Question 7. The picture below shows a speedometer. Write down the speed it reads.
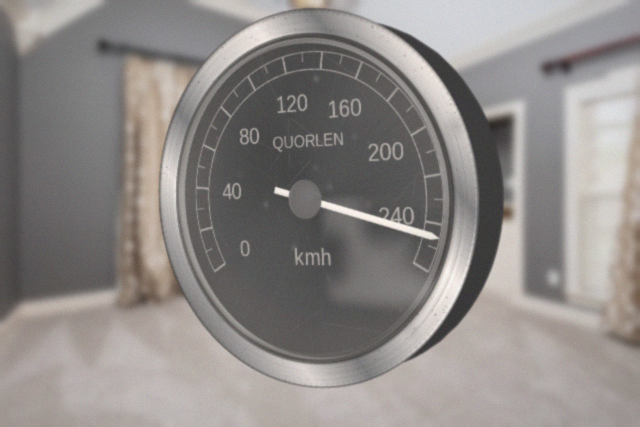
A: 245 km/h
